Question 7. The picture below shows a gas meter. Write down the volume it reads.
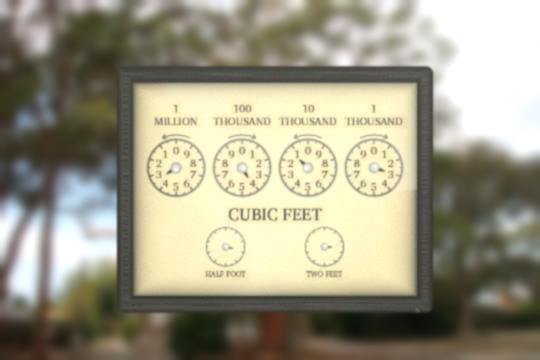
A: 341300 ft³
